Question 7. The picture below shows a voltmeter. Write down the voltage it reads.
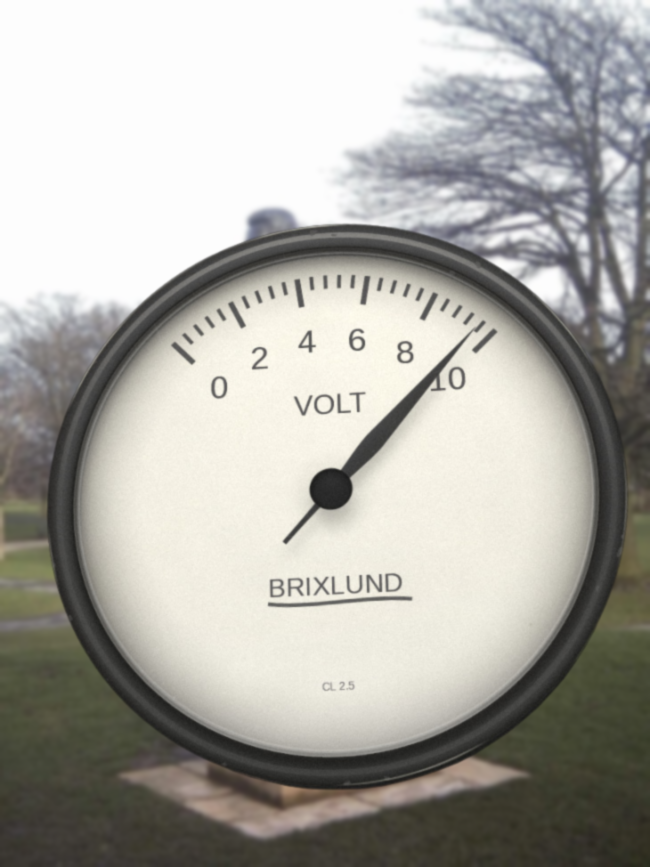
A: 9.6 V
